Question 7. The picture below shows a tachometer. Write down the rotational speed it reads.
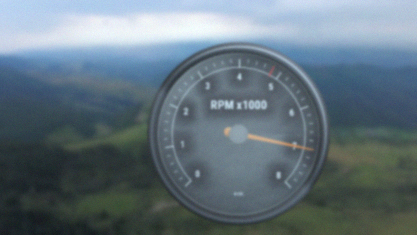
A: 7000 rpm
